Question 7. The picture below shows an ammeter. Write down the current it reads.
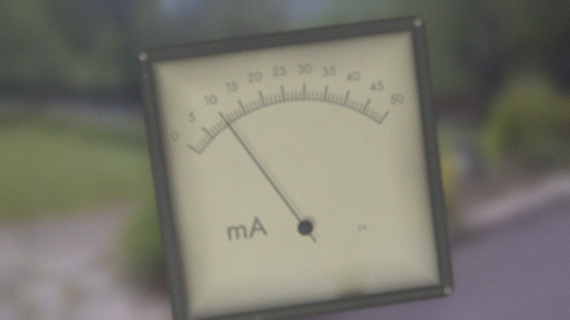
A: 10 mA
